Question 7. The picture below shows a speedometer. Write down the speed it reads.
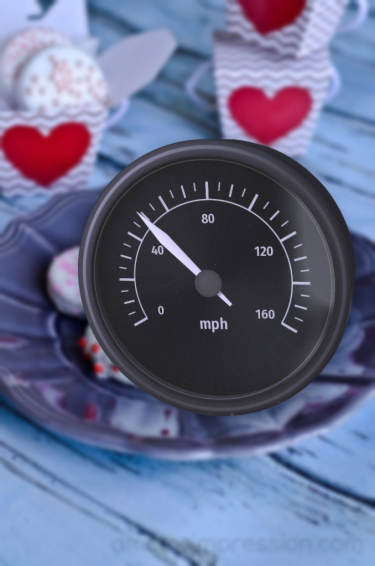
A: 50 mph
